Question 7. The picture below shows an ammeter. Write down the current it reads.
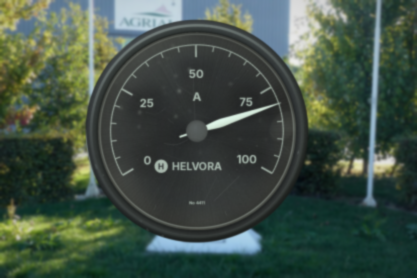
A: 80 A
